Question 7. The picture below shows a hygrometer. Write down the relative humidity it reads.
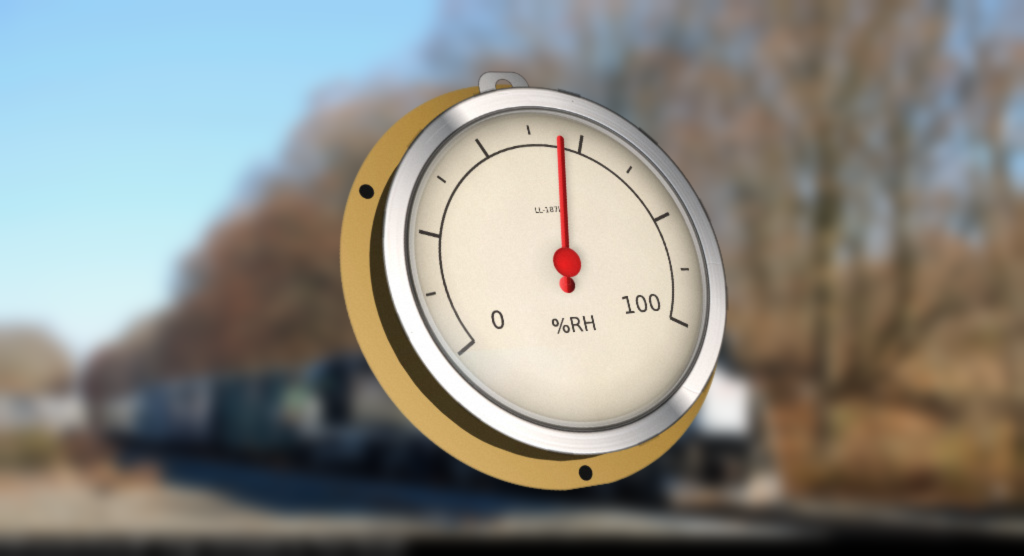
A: 55 %
